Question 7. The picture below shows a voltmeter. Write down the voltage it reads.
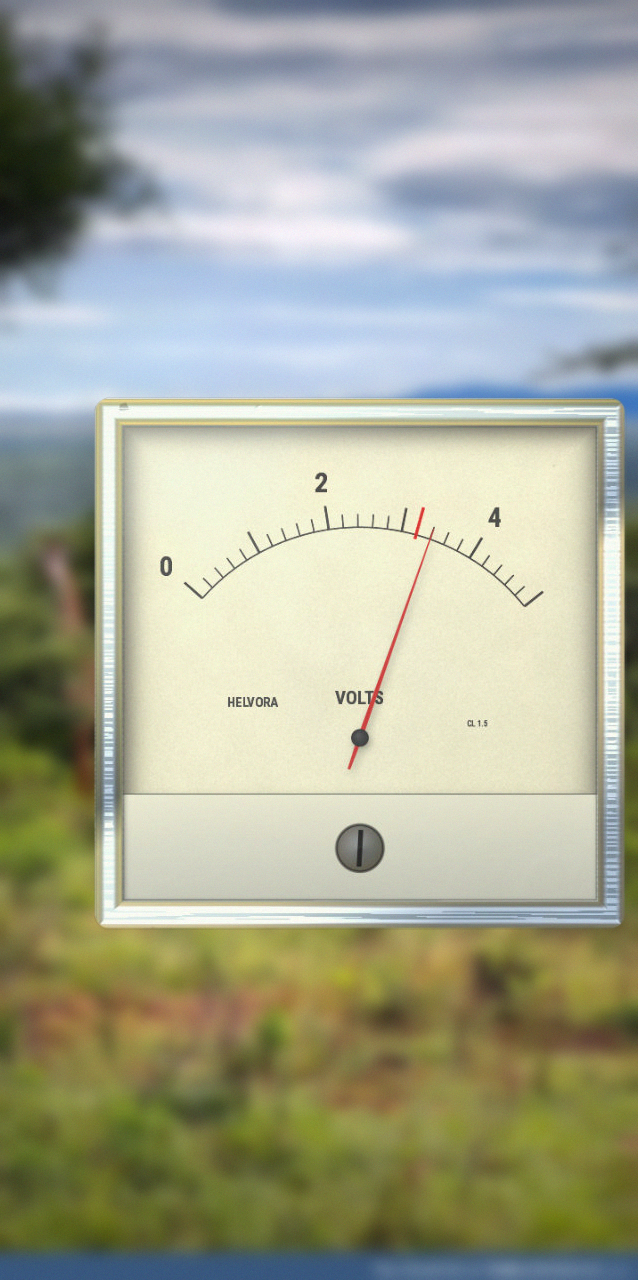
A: 3.4 V
